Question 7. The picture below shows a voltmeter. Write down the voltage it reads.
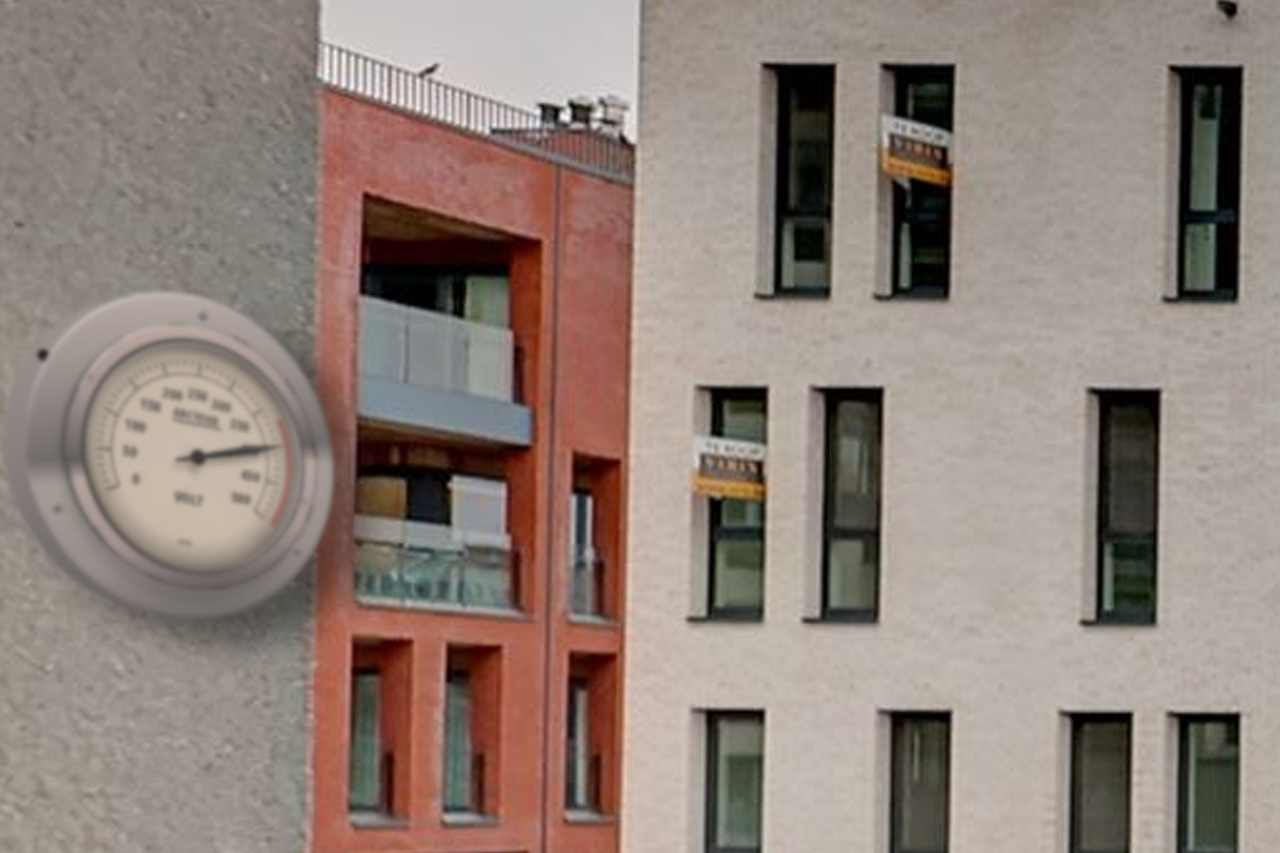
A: 400 V
